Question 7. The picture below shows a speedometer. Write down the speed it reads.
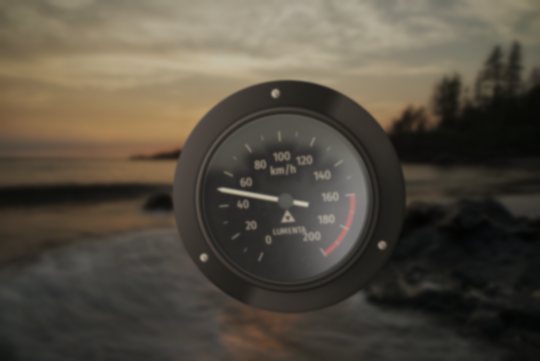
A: 50 km/h
